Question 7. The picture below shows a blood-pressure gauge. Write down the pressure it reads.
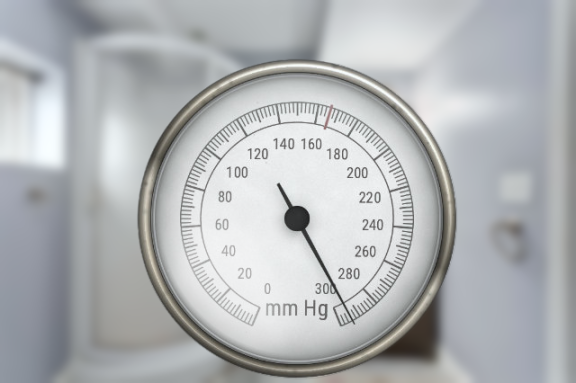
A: 294 mmHg
